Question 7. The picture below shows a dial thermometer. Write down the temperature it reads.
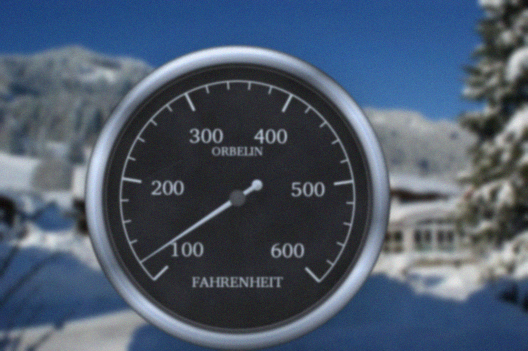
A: 120 °F
